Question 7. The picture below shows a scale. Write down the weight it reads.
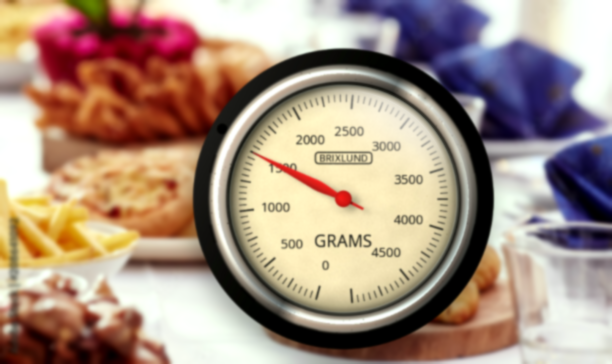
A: 1500 g
